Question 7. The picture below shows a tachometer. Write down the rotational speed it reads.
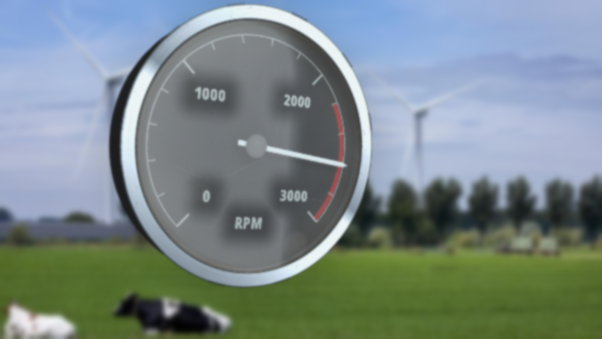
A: 2600 rpm
